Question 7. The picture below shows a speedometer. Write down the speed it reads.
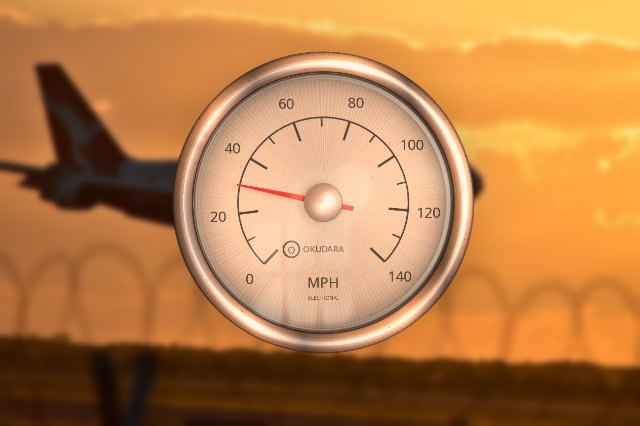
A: 30 mph
